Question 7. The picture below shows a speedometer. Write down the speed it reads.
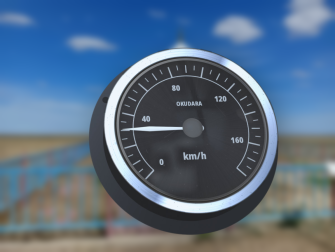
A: 30 km/h
